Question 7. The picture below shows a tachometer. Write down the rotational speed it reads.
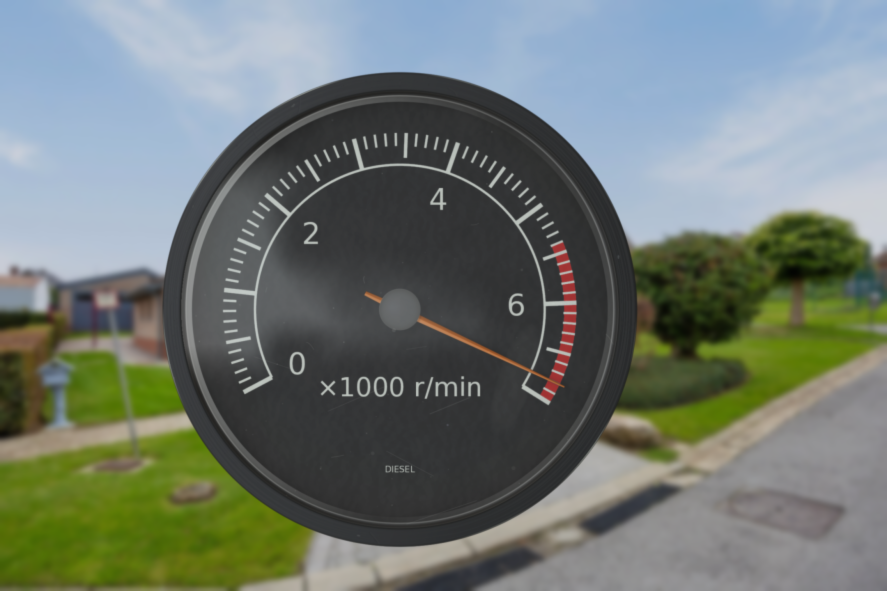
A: 6800 rpm
